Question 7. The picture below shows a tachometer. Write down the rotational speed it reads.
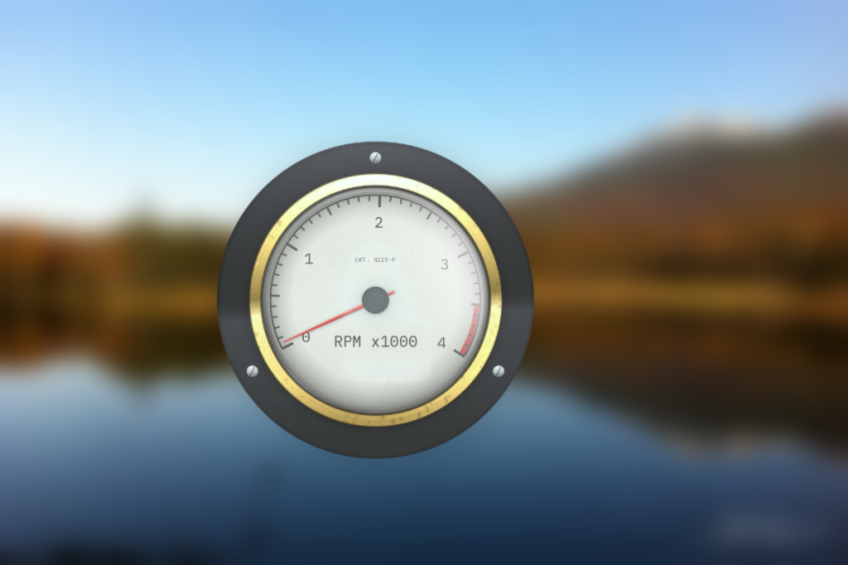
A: 50 rpm
